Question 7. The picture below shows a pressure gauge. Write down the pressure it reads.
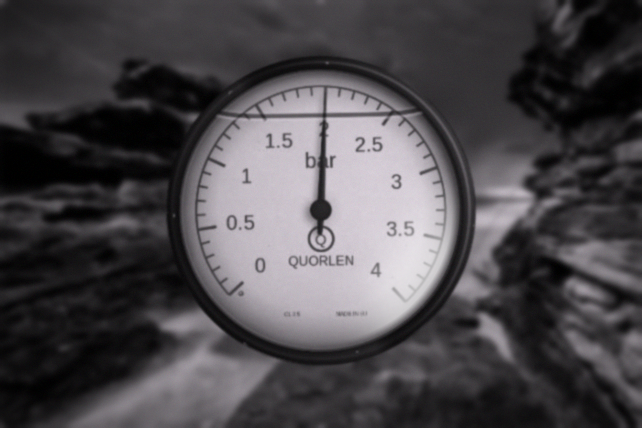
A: 2 bar
